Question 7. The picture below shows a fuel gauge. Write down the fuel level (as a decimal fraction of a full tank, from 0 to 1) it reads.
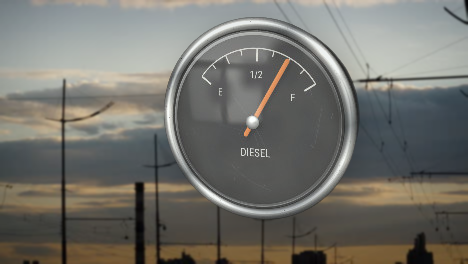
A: 0.75
